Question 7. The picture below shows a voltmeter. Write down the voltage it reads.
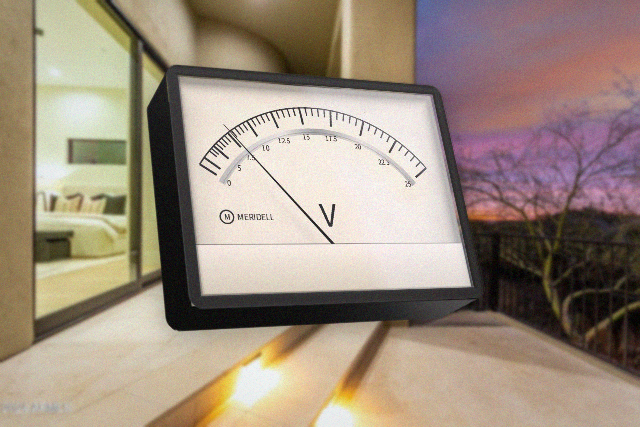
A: 7.5 V
